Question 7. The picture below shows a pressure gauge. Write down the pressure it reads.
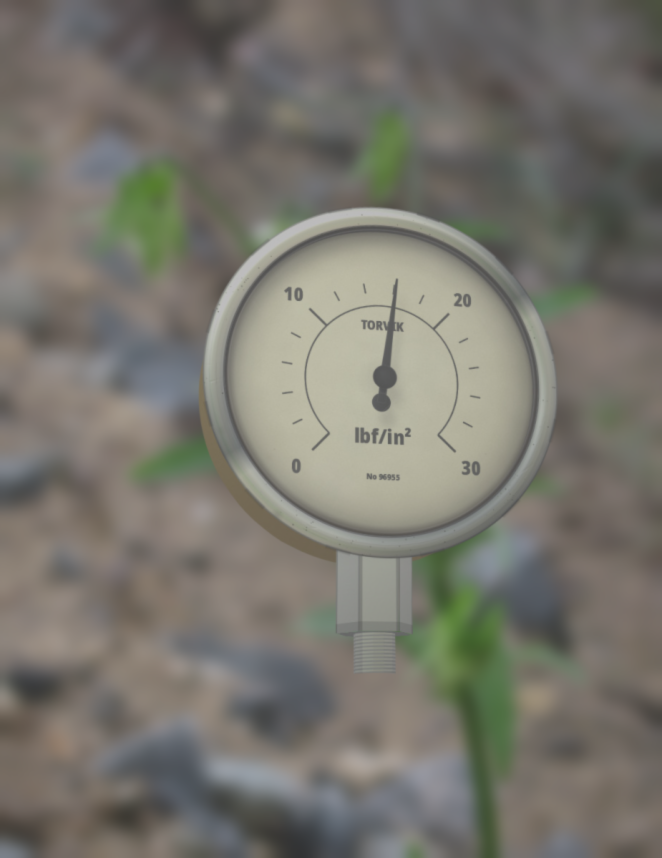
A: 16 psi
